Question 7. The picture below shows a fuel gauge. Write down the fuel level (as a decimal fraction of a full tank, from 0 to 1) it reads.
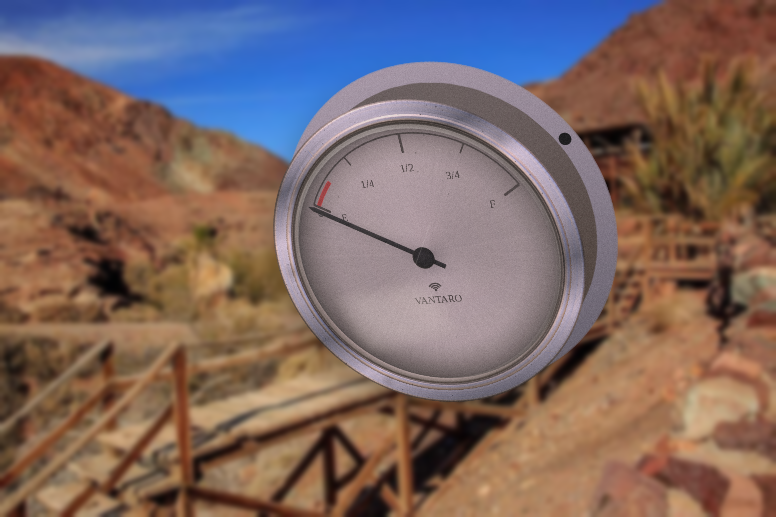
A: 0
